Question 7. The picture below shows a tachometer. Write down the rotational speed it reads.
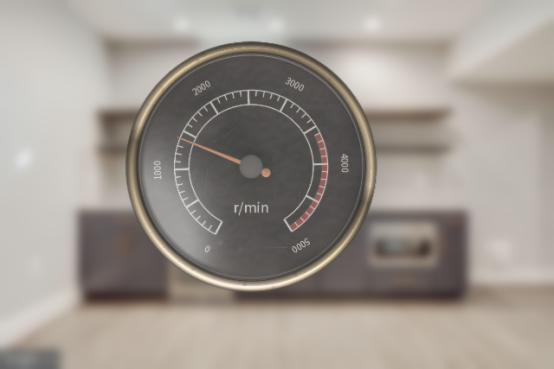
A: 1400 rpm
